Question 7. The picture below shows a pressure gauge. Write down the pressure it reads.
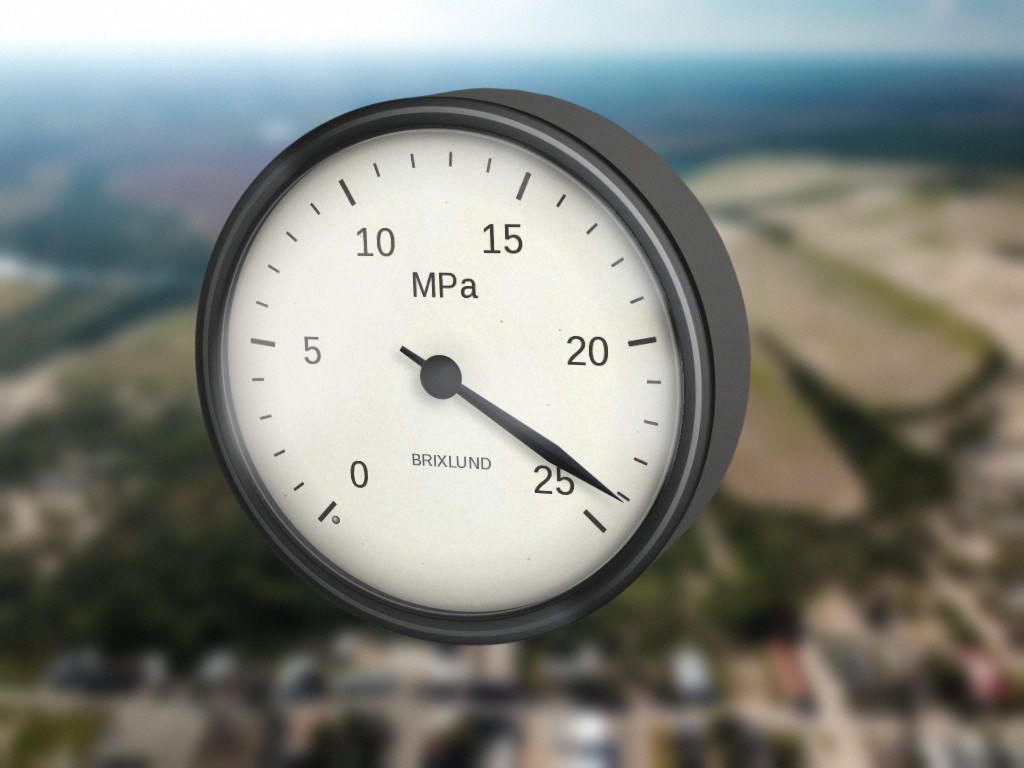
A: 24 MPa
